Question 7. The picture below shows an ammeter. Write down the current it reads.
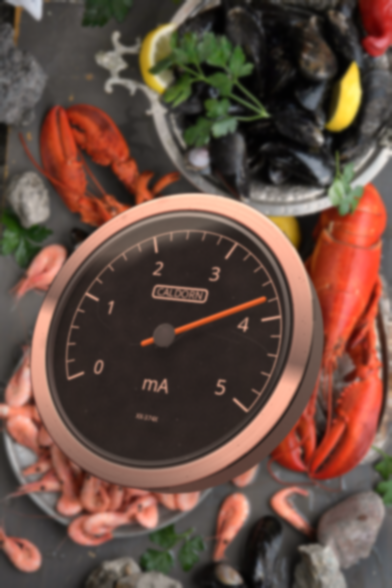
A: 3.8 mA
